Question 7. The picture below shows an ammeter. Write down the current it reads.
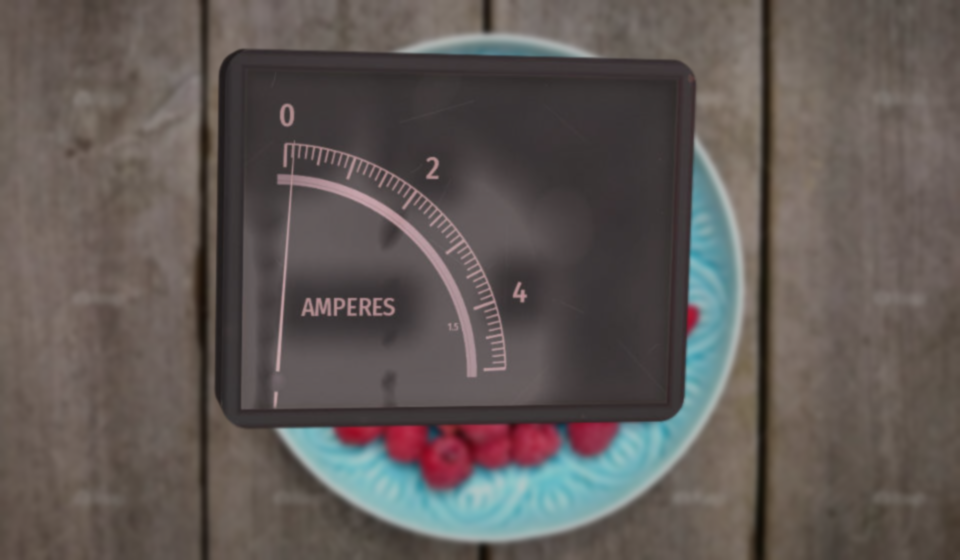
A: 0.1 A
